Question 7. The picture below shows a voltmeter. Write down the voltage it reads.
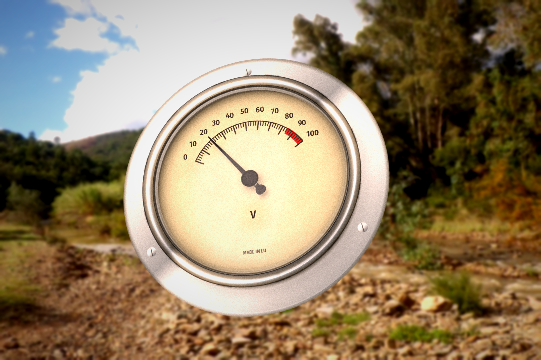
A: 20 V
